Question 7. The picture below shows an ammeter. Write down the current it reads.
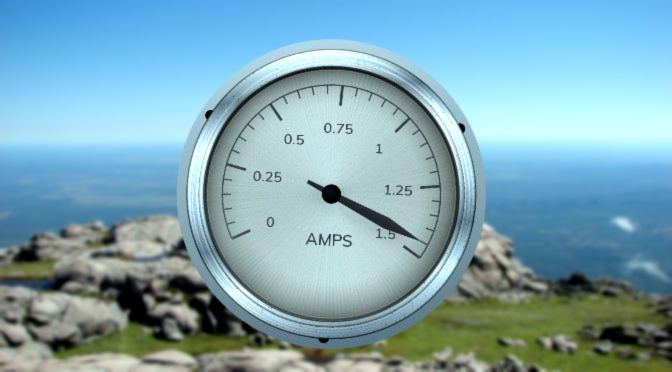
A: 1.45 A
